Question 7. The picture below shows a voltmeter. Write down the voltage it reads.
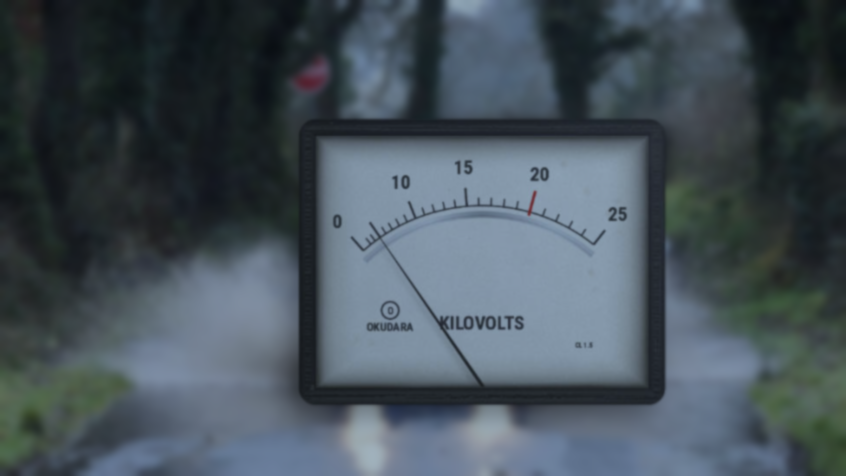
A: 5 kV
